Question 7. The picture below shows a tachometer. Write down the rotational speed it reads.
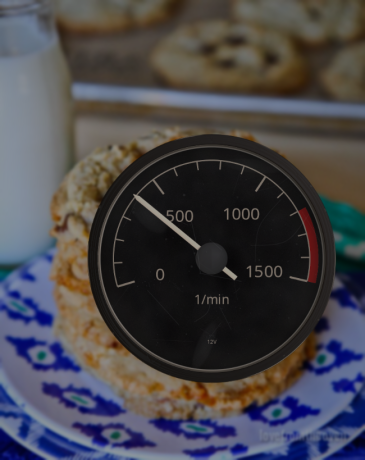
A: 400 rpm
